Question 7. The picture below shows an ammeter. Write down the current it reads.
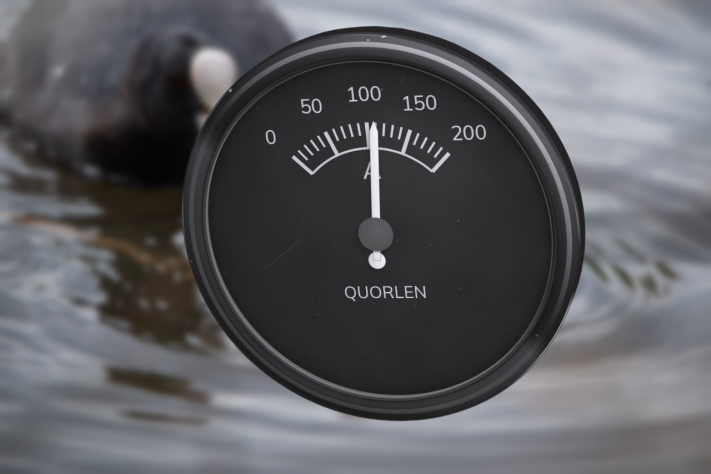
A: 110 A
